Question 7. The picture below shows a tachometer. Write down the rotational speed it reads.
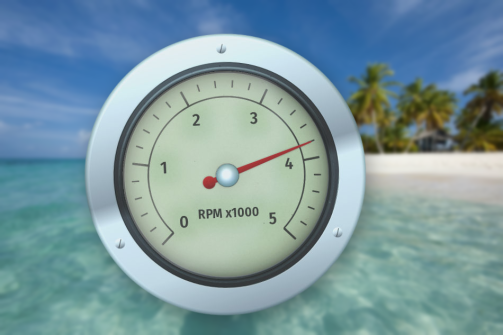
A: 3800 rpm
